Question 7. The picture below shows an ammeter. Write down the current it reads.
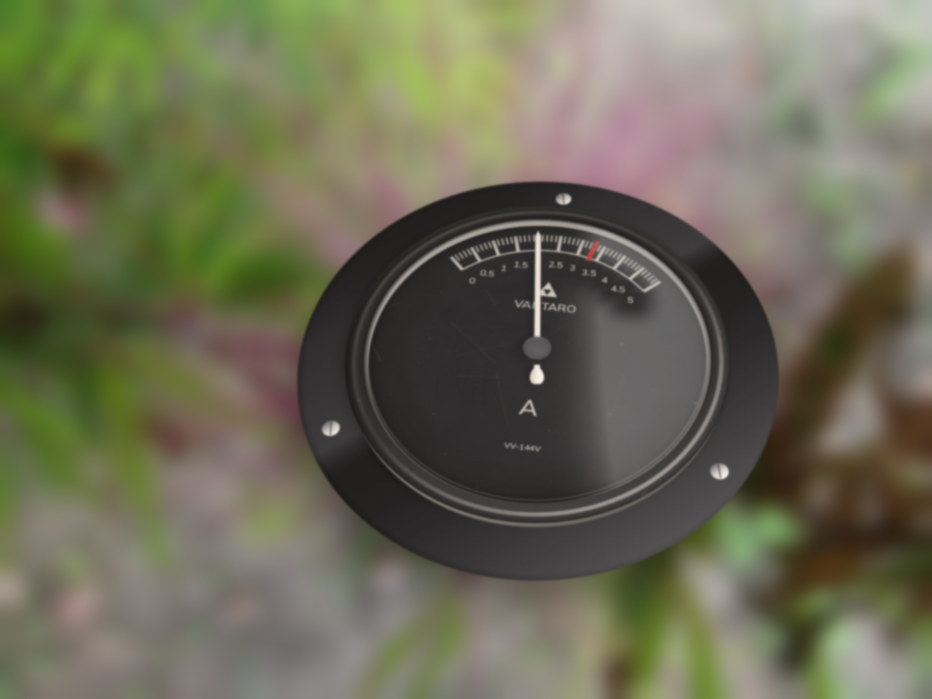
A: 2 A
